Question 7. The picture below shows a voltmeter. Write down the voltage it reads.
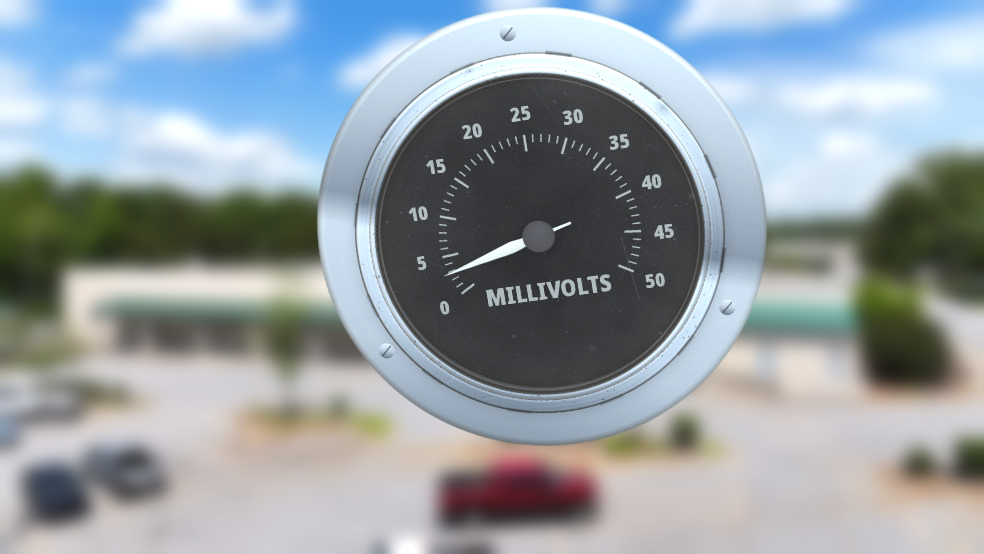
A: 3 mV
